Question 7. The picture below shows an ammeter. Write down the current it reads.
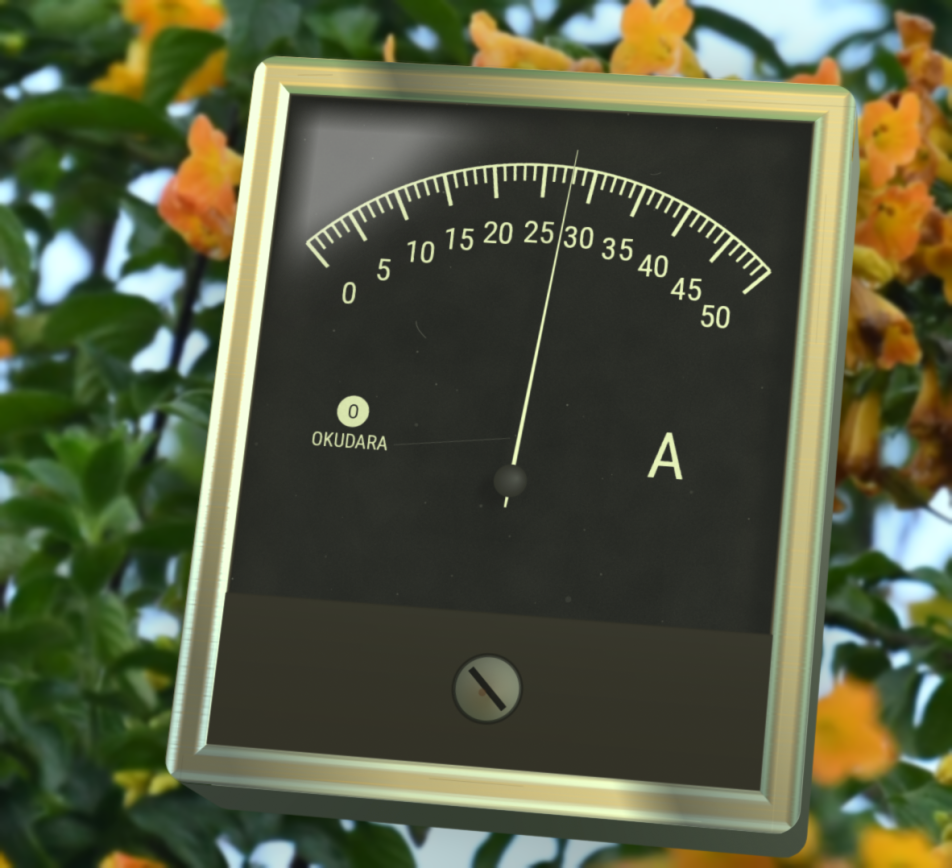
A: 28 A
